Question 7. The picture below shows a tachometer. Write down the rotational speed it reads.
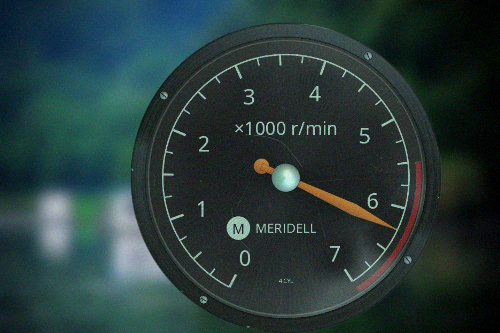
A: 6250 rpm
